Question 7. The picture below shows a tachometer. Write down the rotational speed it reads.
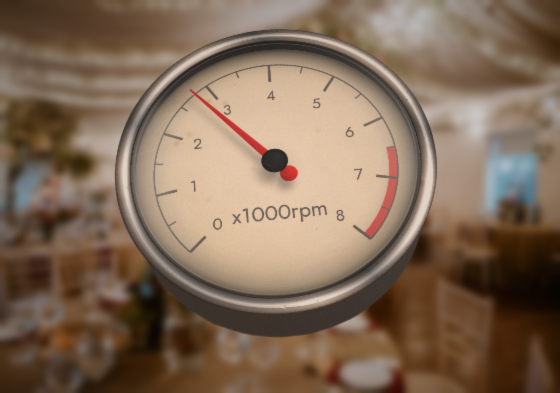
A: 2750 rpm
